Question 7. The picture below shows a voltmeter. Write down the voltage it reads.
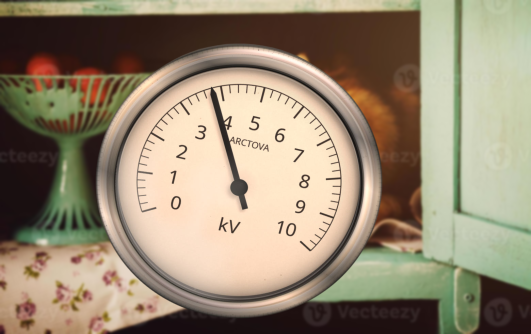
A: 3.8 kV
